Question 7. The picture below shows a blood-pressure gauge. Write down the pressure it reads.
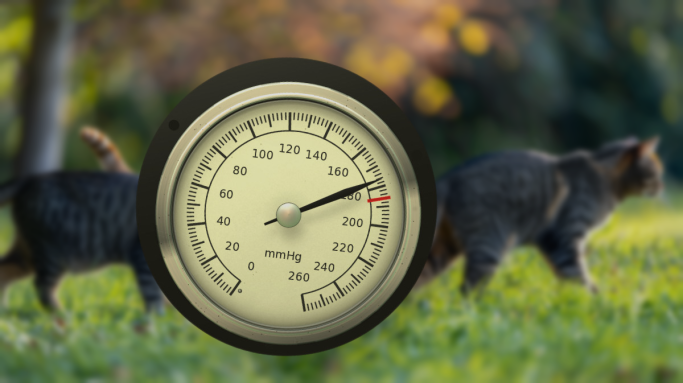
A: 176 mmHg
